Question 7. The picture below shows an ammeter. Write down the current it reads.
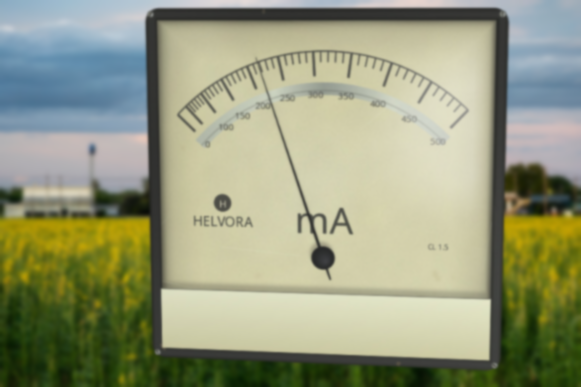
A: 220 mA
